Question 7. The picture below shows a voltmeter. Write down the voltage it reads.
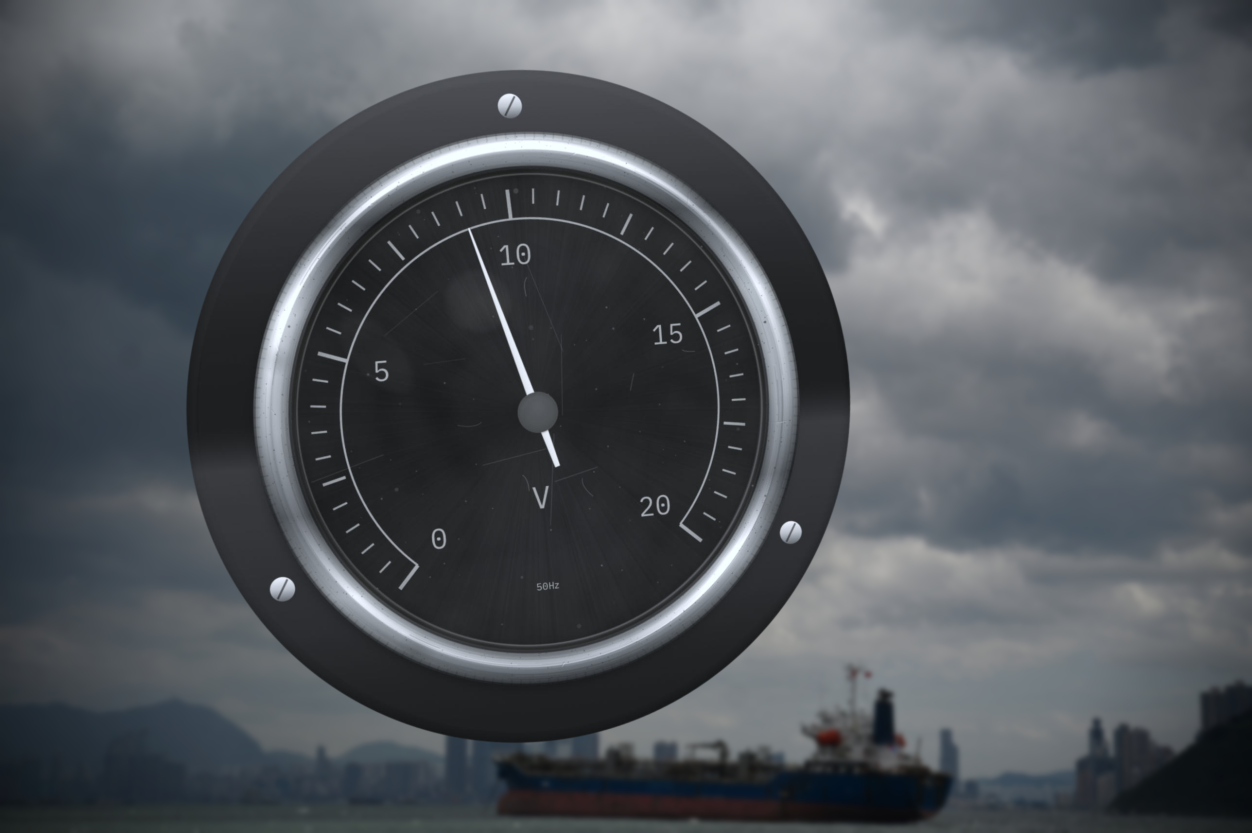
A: 9 V
